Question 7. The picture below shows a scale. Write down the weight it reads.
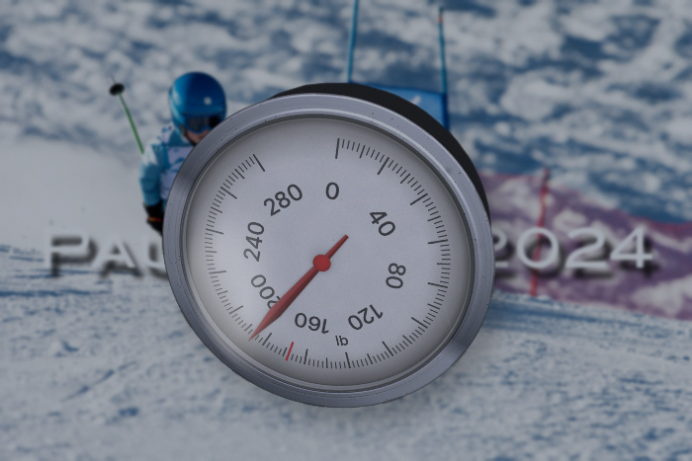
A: 186 lb
